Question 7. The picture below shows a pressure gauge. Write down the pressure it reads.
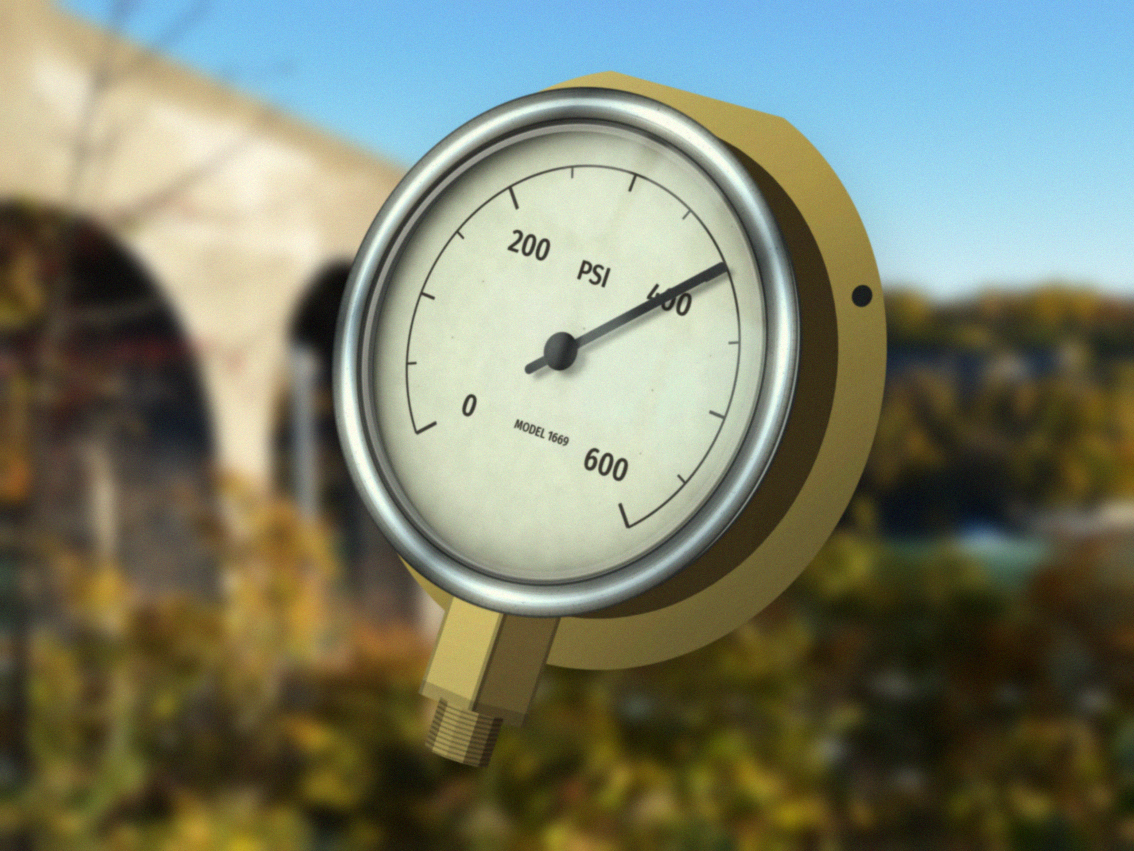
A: 400 psi
